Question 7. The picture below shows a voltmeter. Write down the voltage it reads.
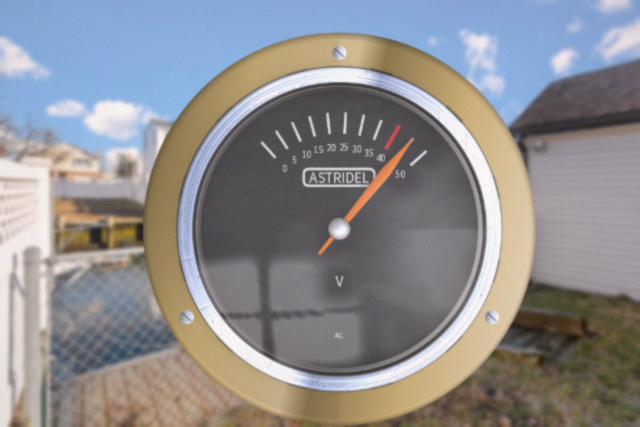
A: 45 V
